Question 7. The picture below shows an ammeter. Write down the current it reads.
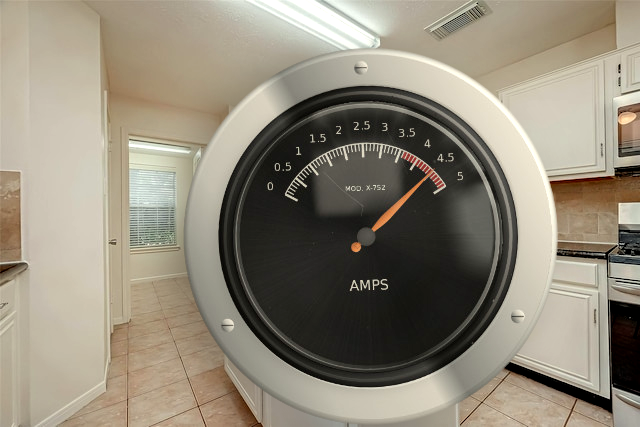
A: 4.5 A
